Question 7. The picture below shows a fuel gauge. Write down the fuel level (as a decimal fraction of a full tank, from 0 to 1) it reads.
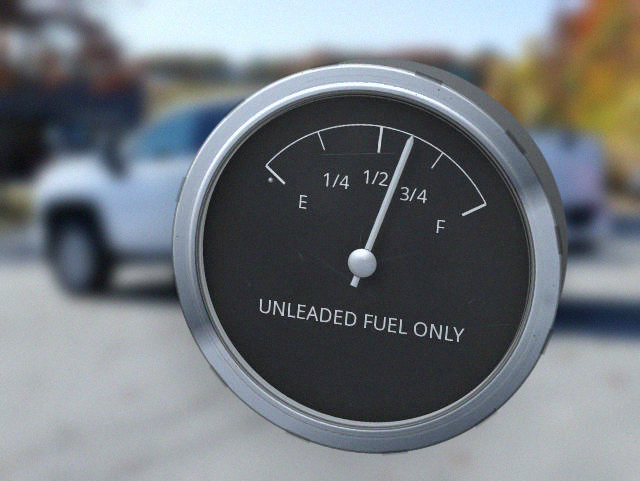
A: 0.625
